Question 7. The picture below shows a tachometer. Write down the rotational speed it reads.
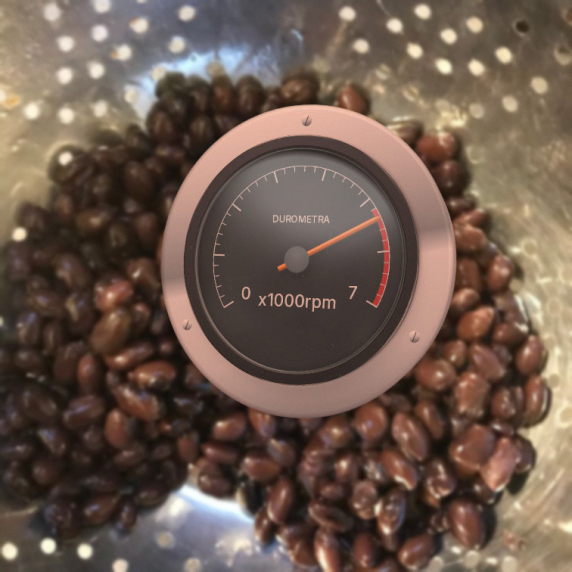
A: 5400 rpm
